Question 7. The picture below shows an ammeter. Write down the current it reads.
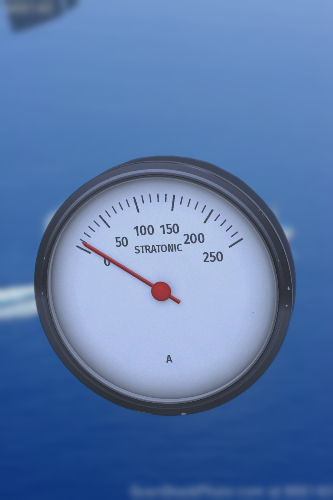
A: 10 A
